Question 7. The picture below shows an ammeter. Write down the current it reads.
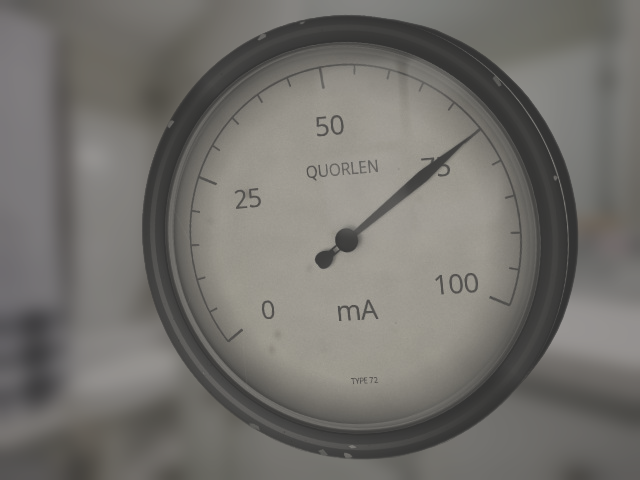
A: 75 mA
